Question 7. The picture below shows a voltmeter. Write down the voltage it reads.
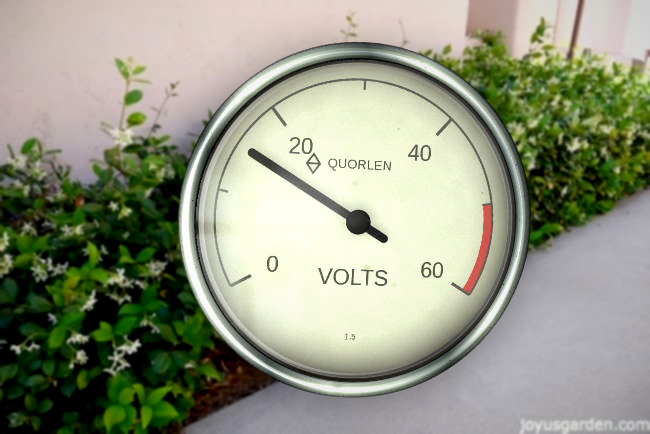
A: 15 V
